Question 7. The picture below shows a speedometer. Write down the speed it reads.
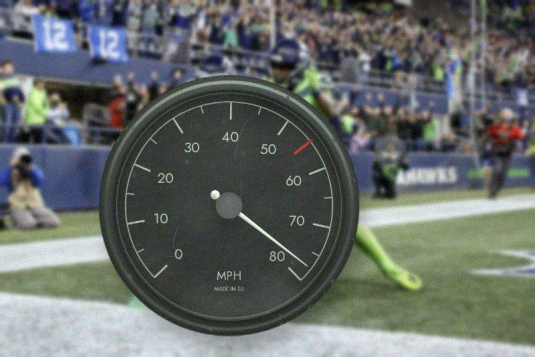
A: 77.5 mph
